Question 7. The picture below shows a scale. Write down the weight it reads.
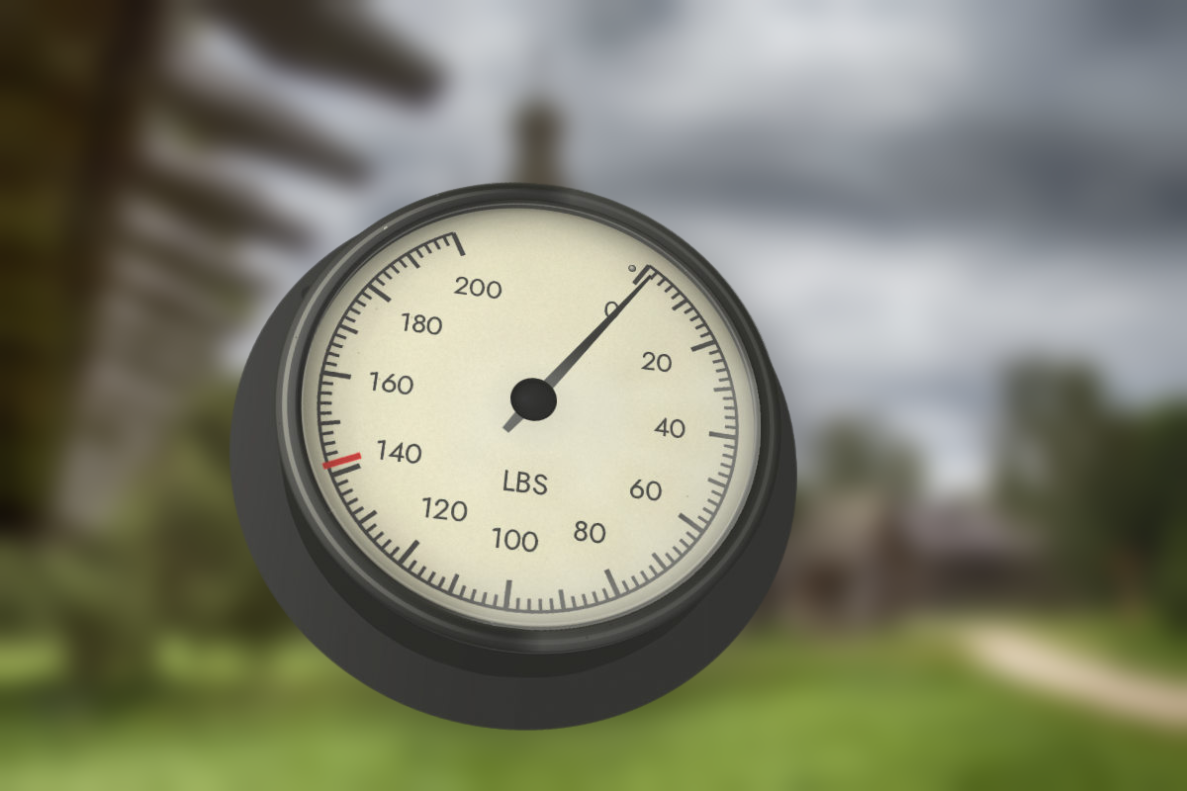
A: 2 lb
